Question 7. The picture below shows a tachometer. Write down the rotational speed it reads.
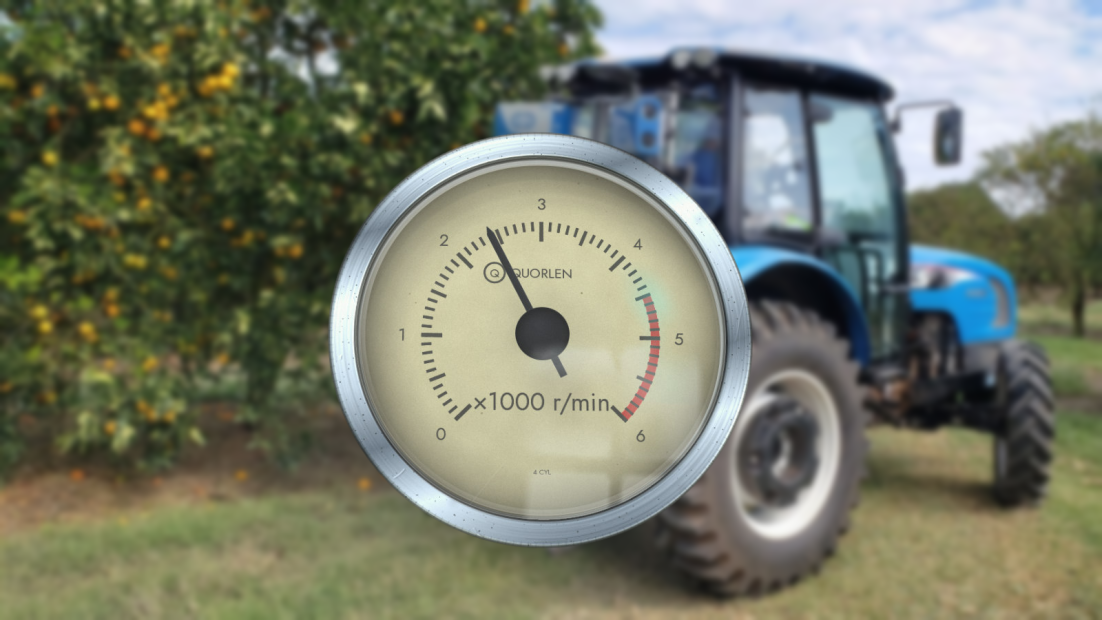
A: 2400 rpm
